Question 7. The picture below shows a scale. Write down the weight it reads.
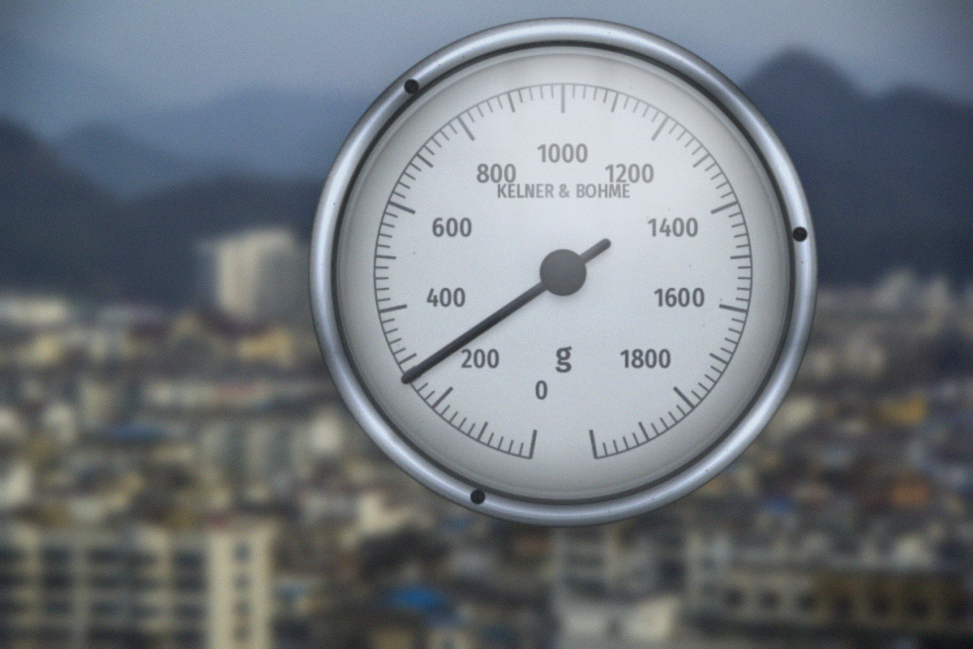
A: 270 g
